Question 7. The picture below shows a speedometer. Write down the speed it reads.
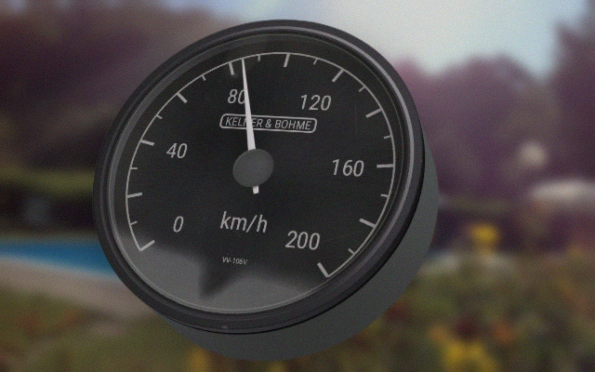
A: 85 km/h
